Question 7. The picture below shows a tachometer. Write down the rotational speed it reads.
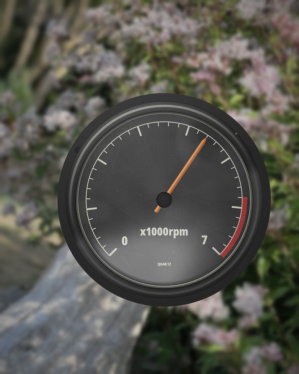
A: 4400 rpm
